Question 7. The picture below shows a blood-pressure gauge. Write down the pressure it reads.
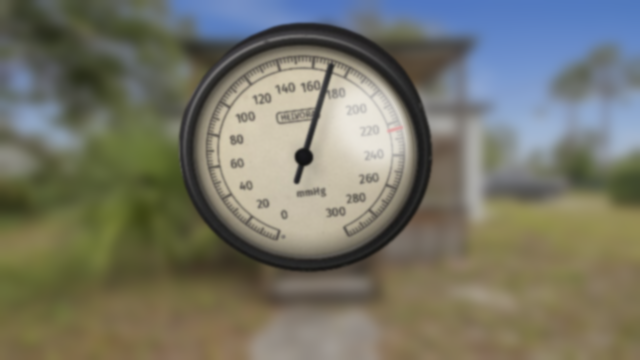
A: 170 mmHg
